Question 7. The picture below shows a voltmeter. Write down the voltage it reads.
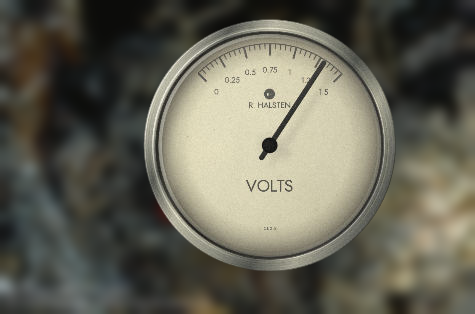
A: 1.3 V
